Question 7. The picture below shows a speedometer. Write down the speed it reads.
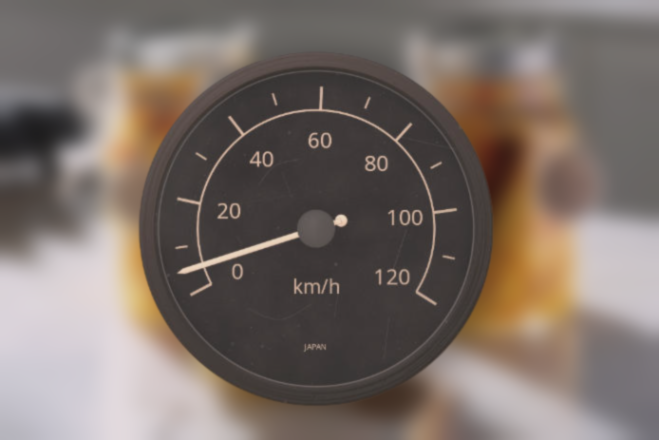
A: 5 km/h
